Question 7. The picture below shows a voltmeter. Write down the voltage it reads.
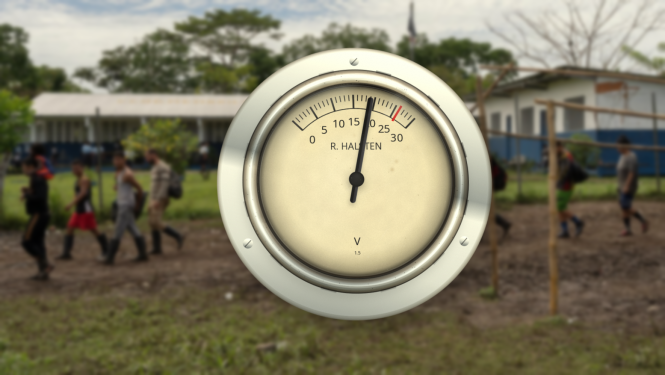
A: 19 V
